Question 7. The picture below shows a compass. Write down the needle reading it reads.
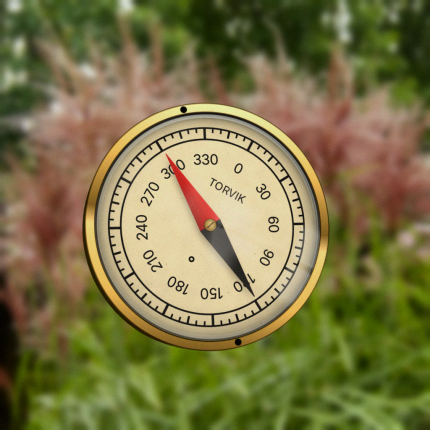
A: 300 °
